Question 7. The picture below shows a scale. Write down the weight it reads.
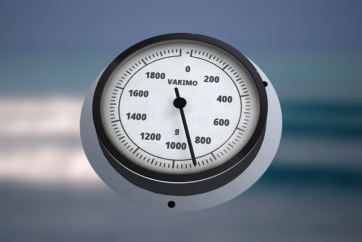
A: 900 g
